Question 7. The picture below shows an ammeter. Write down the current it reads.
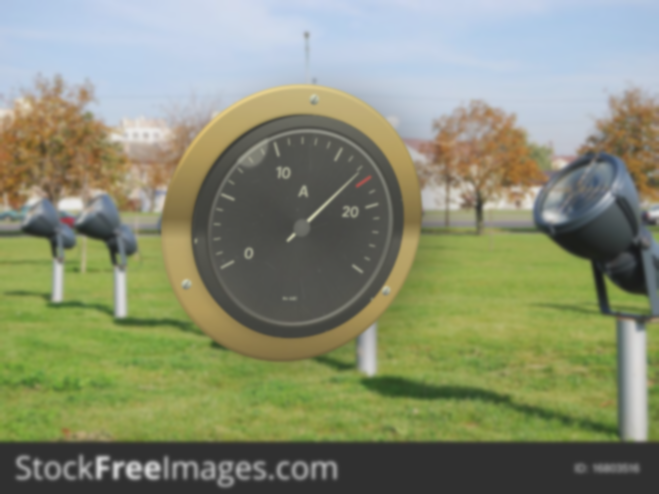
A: 17 A
